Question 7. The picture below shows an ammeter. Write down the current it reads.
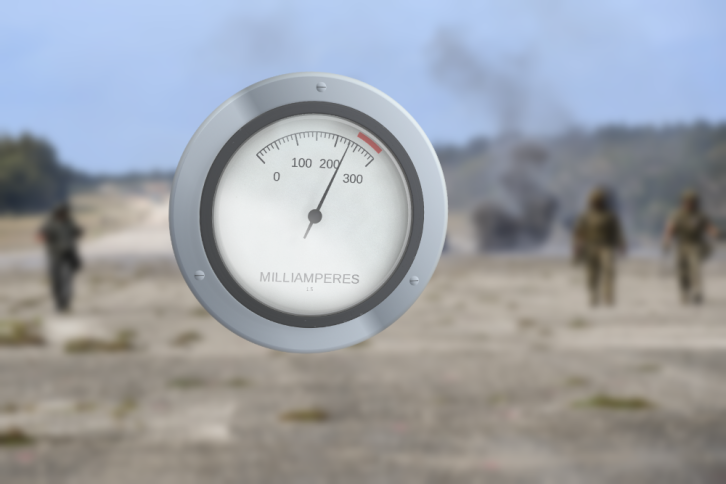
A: 230 mA
